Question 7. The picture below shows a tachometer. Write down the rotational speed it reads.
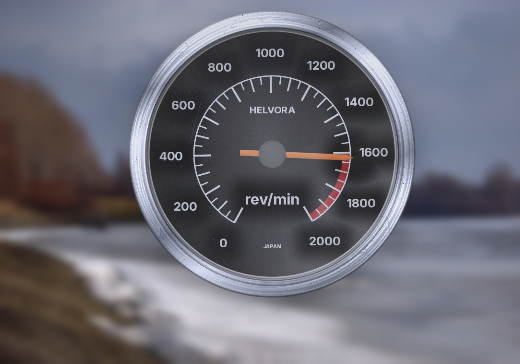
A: 1625 rpm
